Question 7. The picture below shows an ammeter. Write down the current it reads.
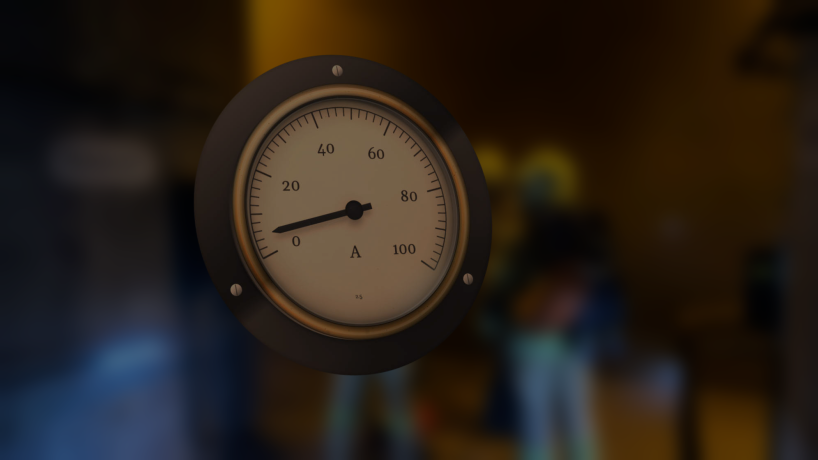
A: 5 A
